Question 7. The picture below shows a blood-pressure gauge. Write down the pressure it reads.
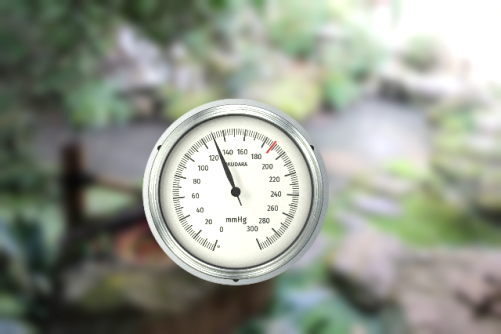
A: 130 mmHg
